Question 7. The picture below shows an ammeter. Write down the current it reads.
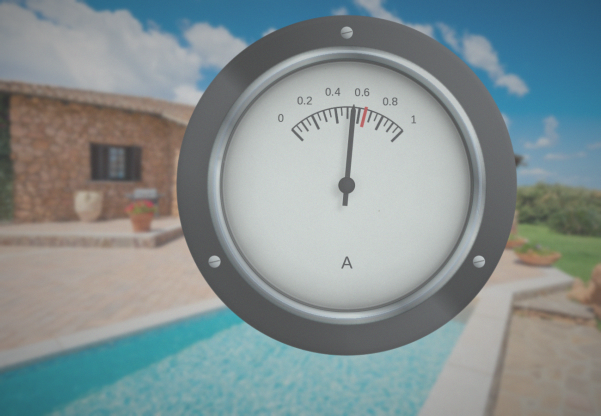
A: 0.55 A
